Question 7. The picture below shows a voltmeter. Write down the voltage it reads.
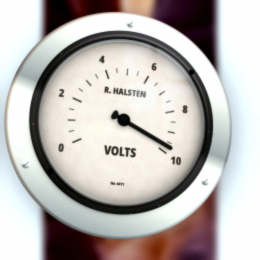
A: 9.75 V
